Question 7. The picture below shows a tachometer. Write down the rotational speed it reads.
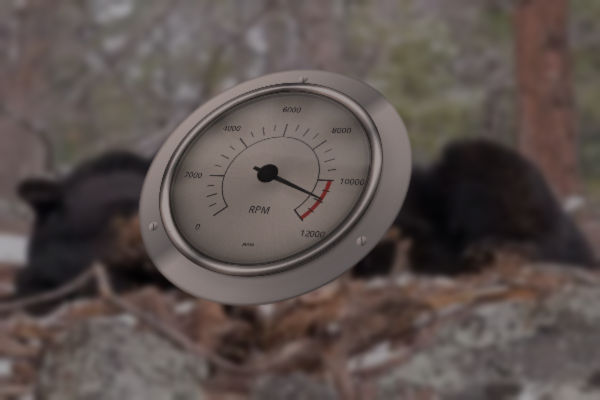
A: 11000 rpm
